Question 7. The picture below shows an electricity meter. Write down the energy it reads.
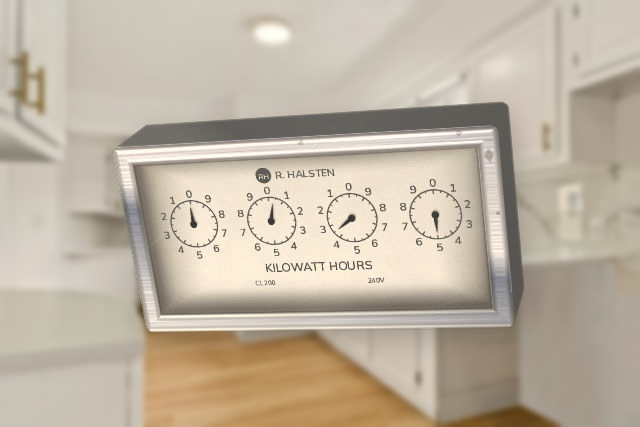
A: 35 kWh
